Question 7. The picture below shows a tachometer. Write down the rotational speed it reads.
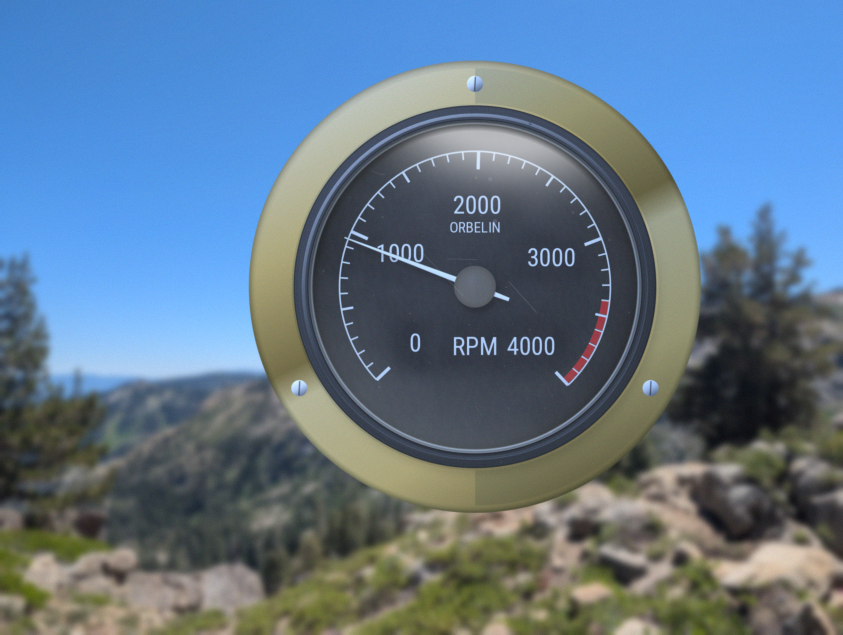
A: 950 rpm
